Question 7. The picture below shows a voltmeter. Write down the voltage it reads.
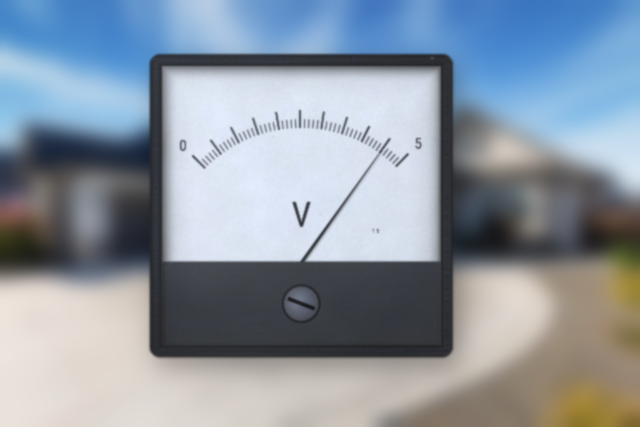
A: 4.5 V
